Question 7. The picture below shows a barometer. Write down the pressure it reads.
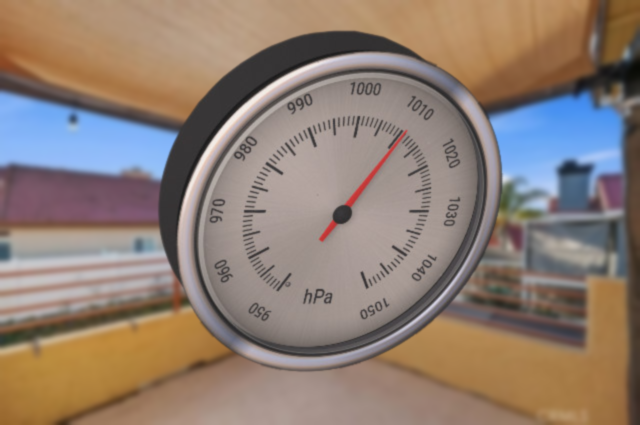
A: 1010 hPa
